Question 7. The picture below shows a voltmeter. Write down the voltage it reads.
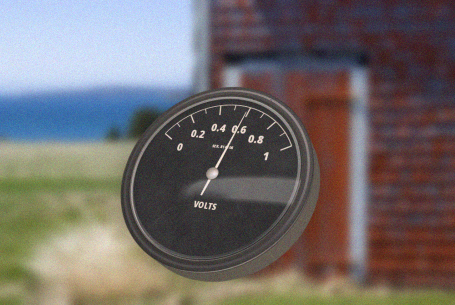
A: 0.6 V
